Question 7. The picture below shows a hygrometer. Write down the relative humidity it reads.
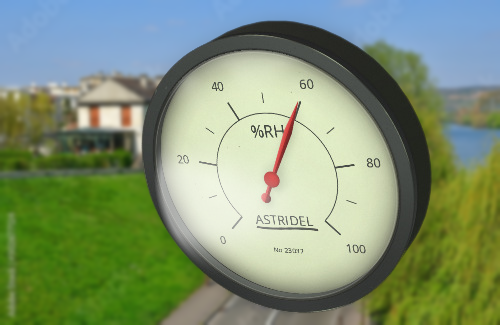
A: 60 %
